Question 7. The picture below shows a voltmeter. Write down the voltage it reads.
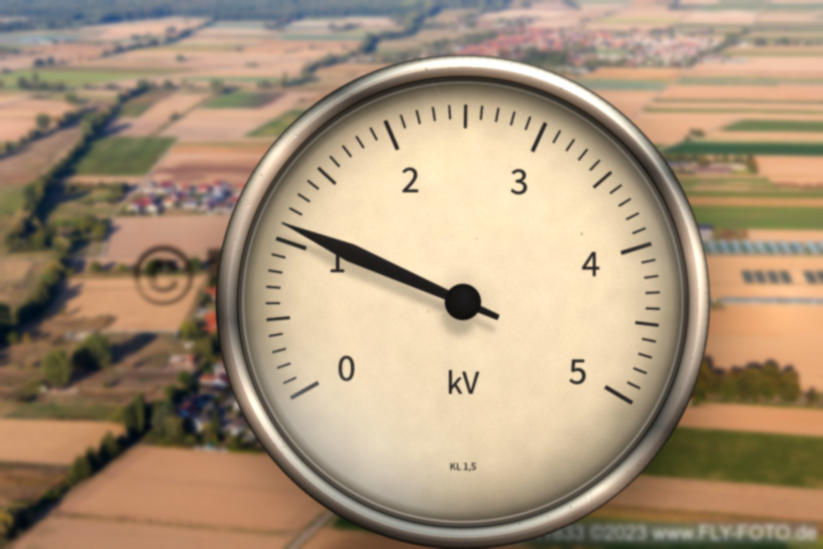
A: 1.1 kV
